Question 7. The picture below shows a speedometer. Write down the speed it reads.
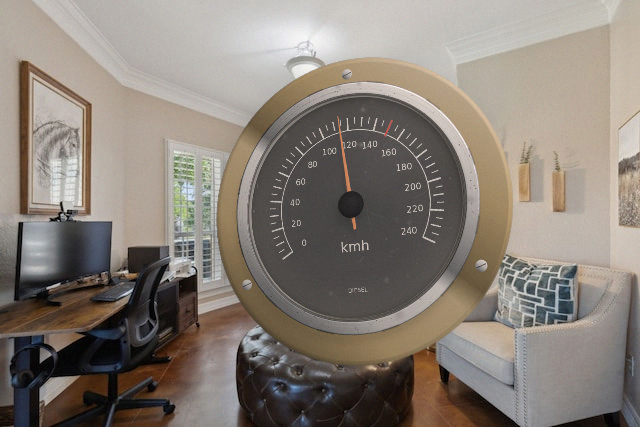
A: 115 km/h
